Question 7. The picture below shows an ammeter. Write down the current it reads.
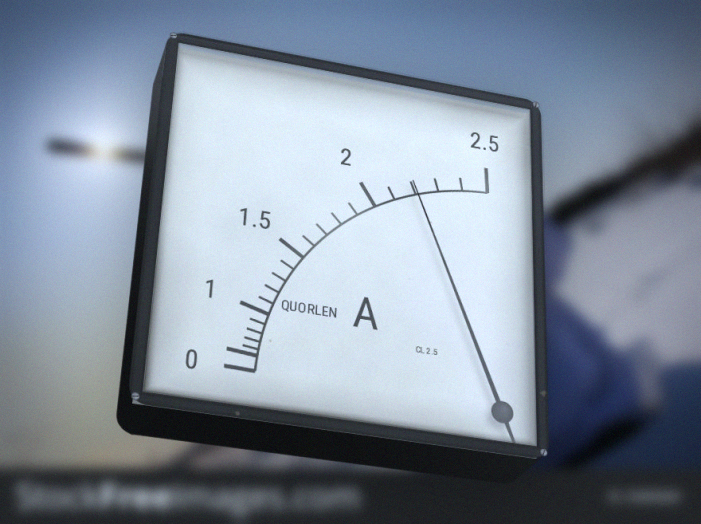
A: 2.2 A
